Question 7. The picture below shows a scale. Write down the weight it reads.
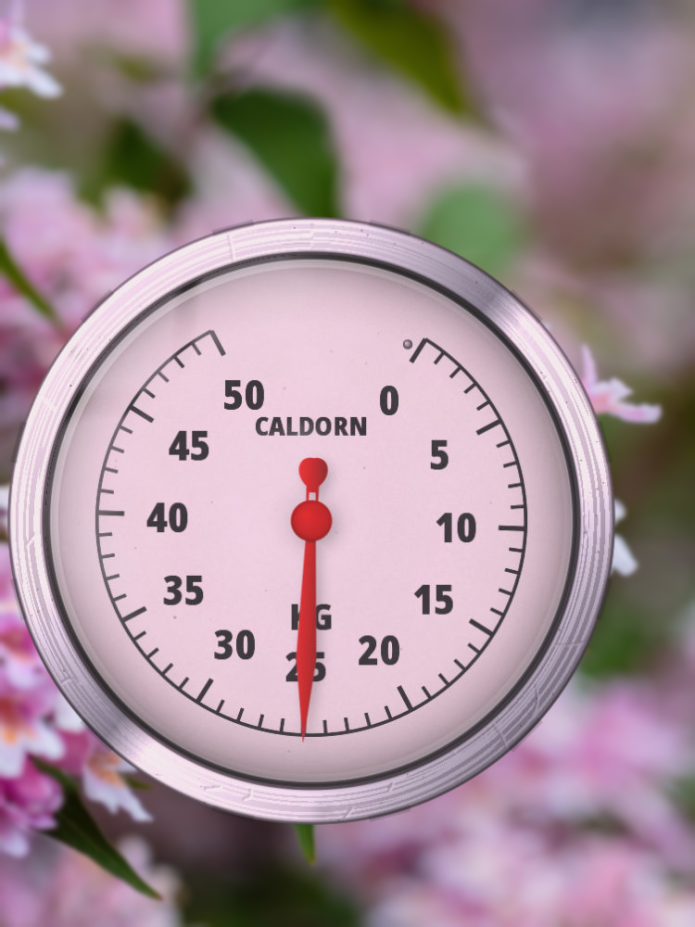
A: 25 kg
